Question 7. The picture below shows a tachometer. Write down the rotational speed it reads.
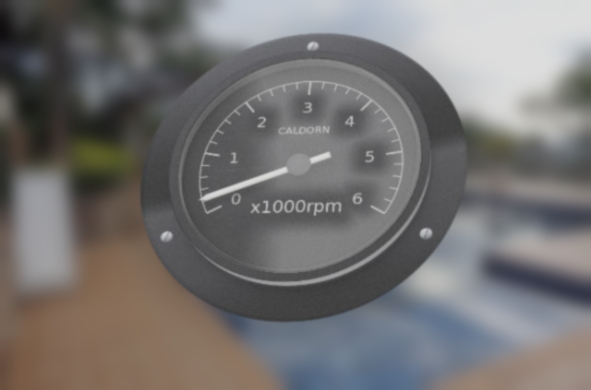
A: 200 rpm
